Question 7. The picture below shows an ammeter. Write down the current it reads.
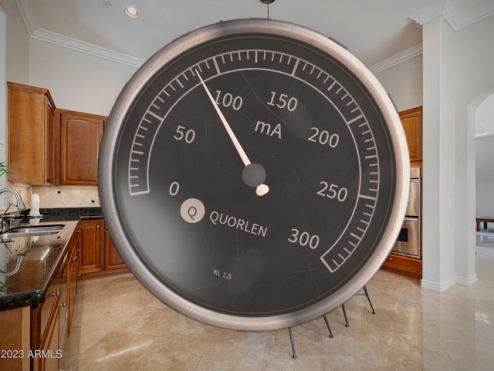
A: 87.5 mA
